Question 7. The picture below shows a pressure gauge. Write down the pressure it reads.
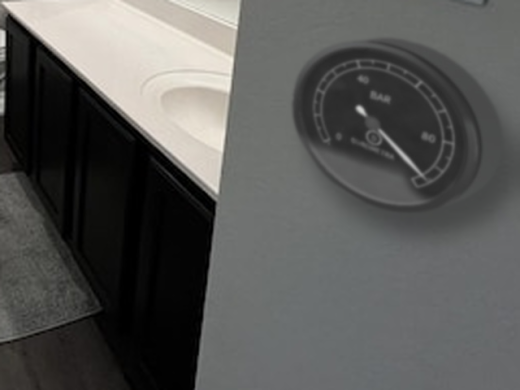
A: 95 bar
